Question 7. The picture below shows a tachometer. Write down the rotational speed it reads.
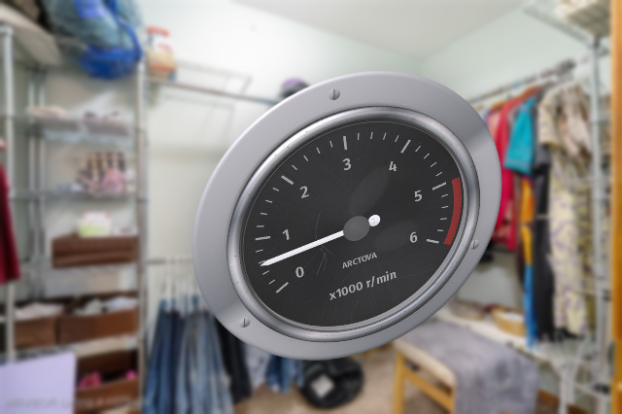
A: 600 rpm
